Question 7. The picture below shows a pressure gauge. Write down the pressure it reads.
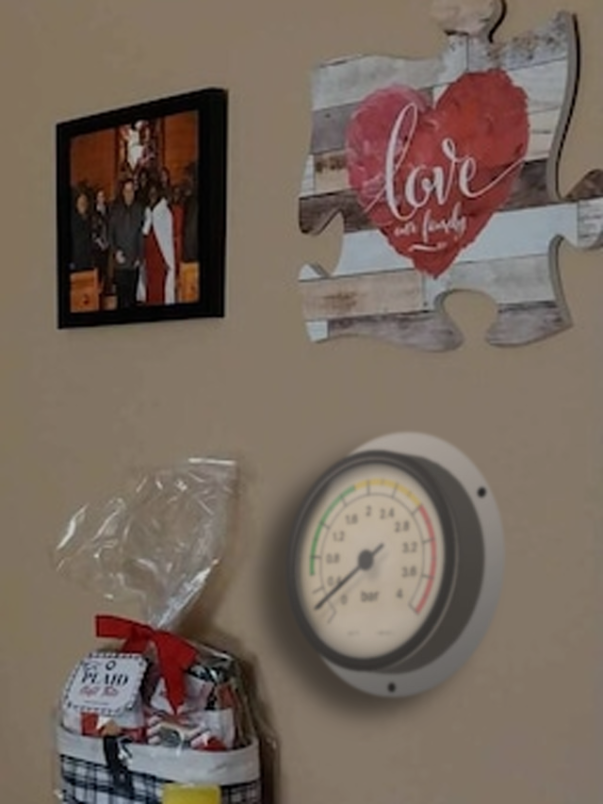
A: 0.2 bar
